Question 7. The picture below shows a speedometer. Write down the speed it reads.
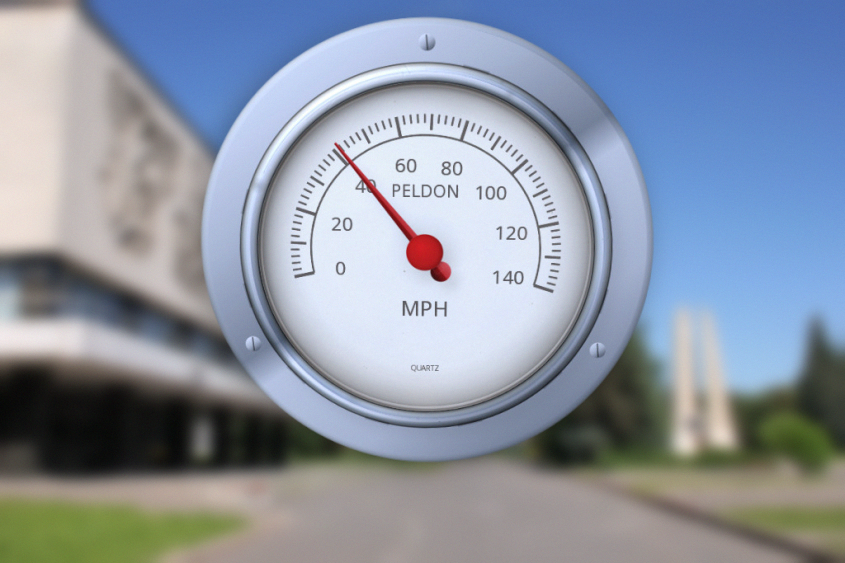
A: 42 mph
